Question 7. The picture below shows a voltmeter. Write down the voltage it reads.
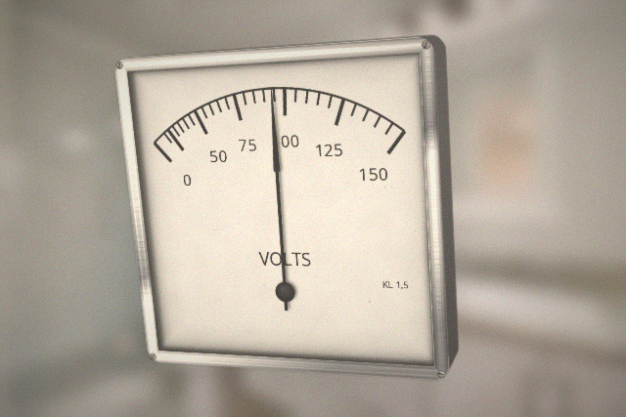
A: 95 V
